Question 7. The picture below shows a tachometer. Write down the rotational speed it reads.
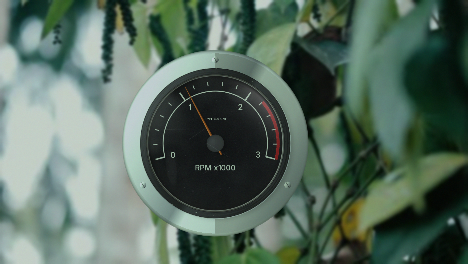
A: 1100 rpm
